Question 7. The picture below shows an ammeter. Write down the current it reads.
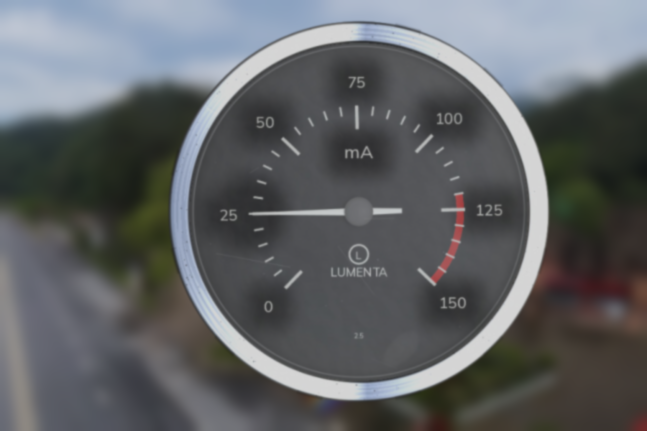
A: 25 mA
